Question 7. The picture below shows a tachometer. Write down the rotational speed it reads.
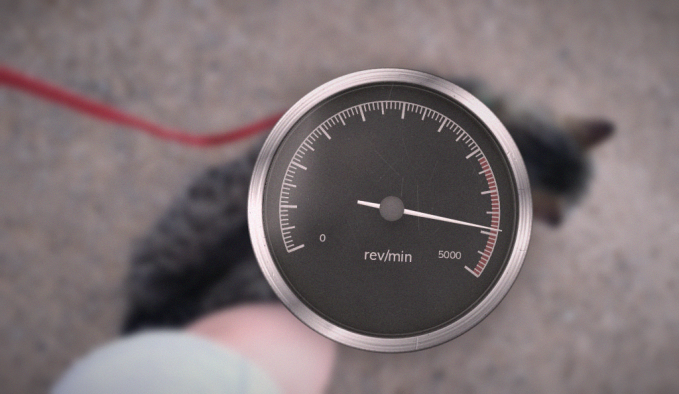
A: 4450 rpm
